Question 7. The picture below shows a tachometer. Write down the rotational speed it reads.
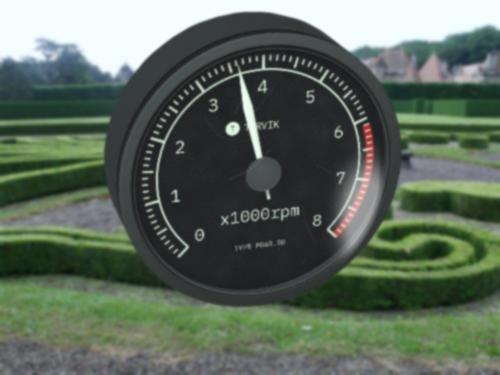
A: 3600 rpm
